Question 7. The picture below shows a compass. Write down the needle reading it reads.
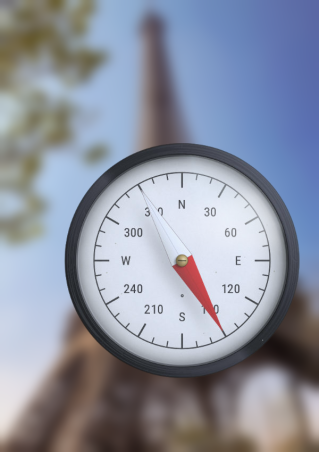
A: 150 °
